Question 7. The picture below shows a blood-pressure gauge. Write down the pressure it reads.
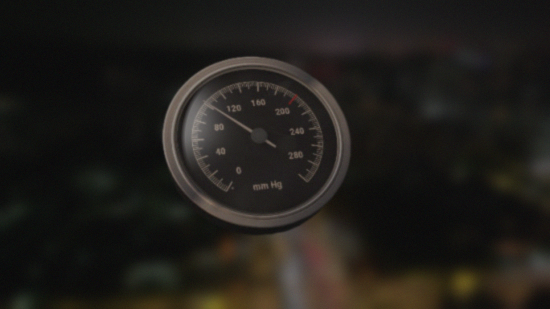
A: 100 mmHg
